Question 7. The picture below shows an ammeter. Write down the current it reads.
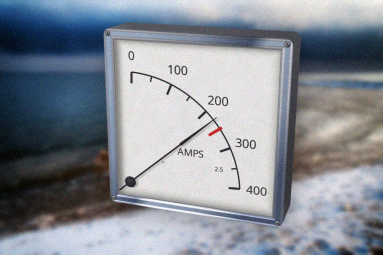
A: 225 A
